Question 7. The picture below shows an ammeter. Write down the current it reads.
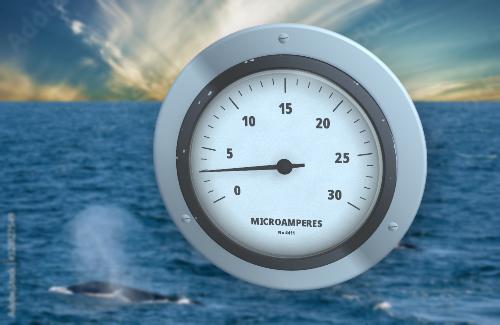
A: 3 µA
